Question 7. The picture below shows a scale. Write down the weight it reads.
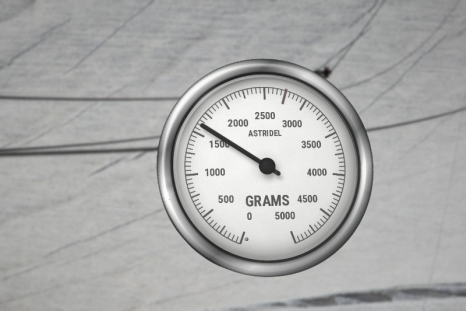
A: 1600 g
